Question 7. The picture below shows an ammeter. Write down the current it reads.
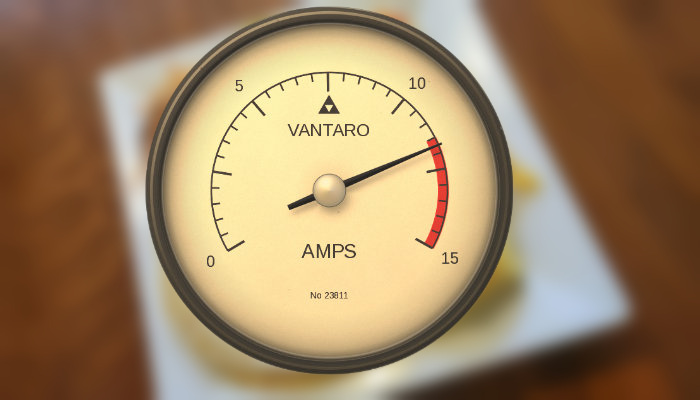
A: 11.75 A
